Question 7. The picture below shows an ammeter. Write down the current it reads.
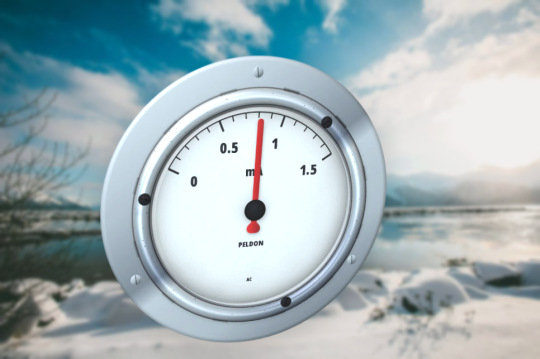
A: 0.8 mA
